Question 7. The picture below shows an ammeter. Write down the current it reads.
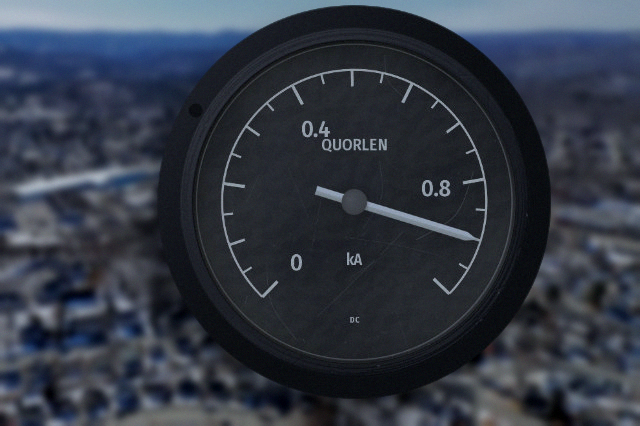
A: 0.9 kA
